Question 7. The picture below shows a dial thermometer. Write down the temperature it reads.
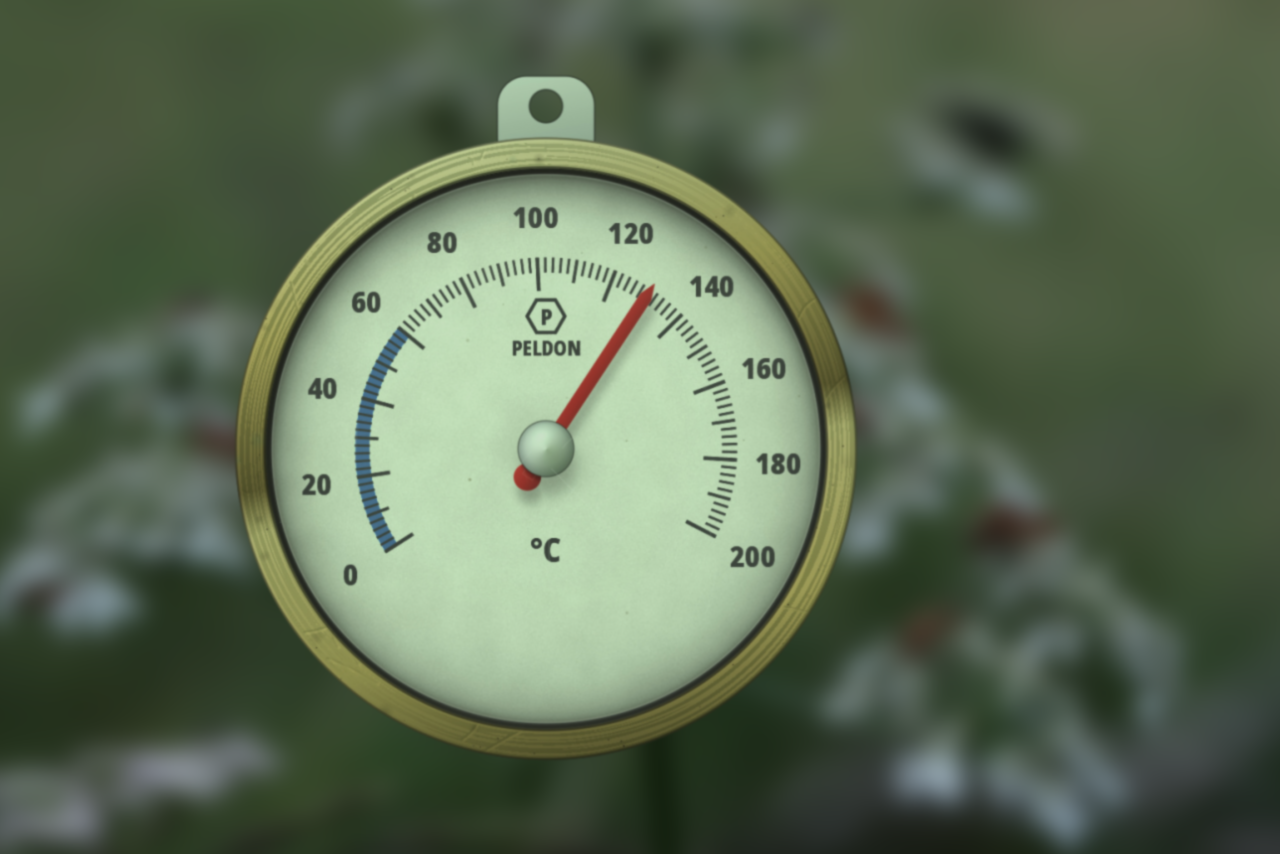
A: 130 °C
